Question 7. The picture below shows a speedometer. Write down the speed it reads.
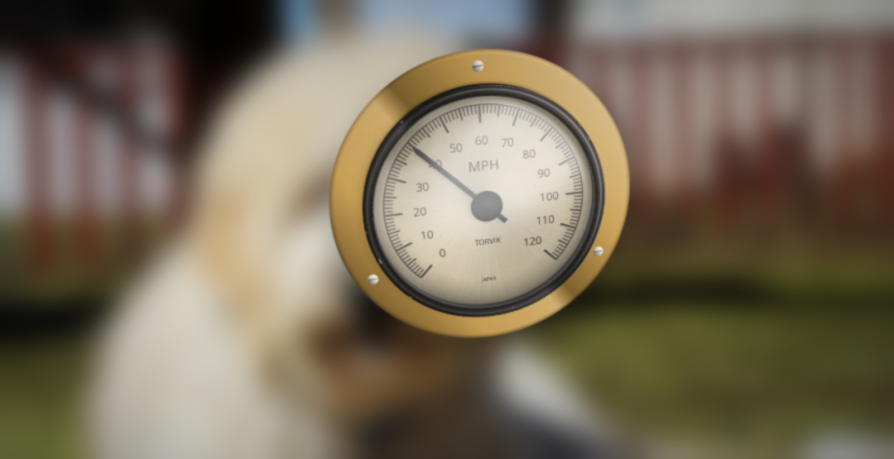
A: 40 mph
